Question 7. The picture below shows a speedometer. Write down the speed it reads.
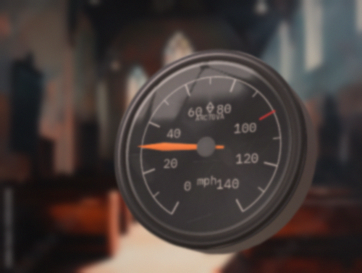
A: 30 mph
